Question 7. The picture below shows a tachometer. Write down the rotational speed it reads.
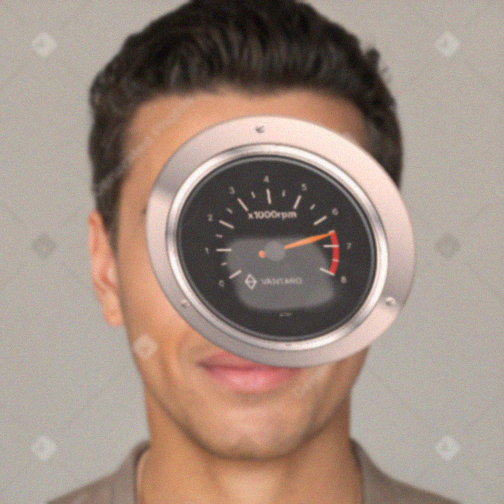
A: 6500 rpm
